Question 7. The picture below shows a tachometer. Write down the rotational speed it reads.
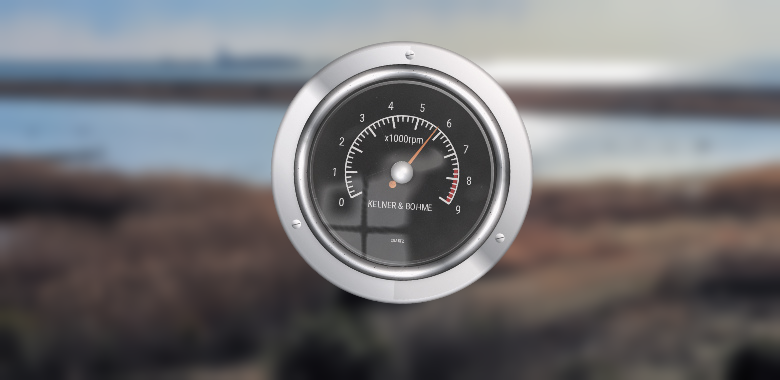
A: 5800 rpm
